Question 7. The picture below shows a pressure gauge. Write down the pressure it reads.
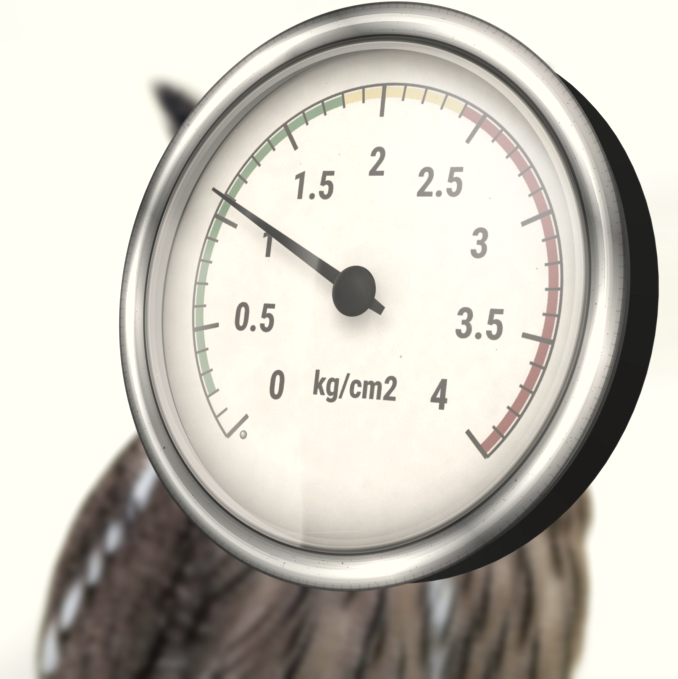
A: 1.1 kg/cm²
